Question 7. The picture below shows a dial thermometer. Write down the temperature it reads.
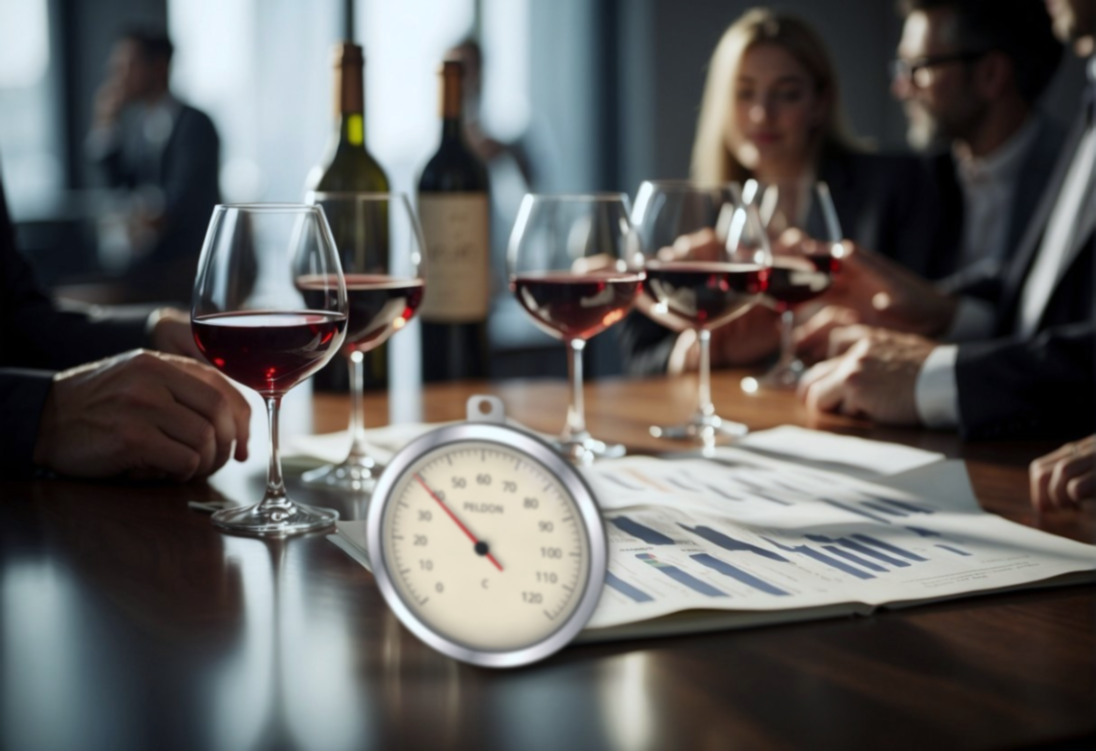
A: 40 °C
